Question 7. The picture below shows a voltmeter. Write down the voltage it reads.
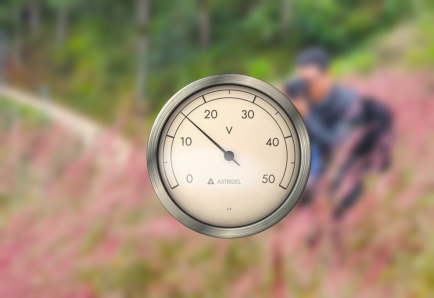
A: 15 V
